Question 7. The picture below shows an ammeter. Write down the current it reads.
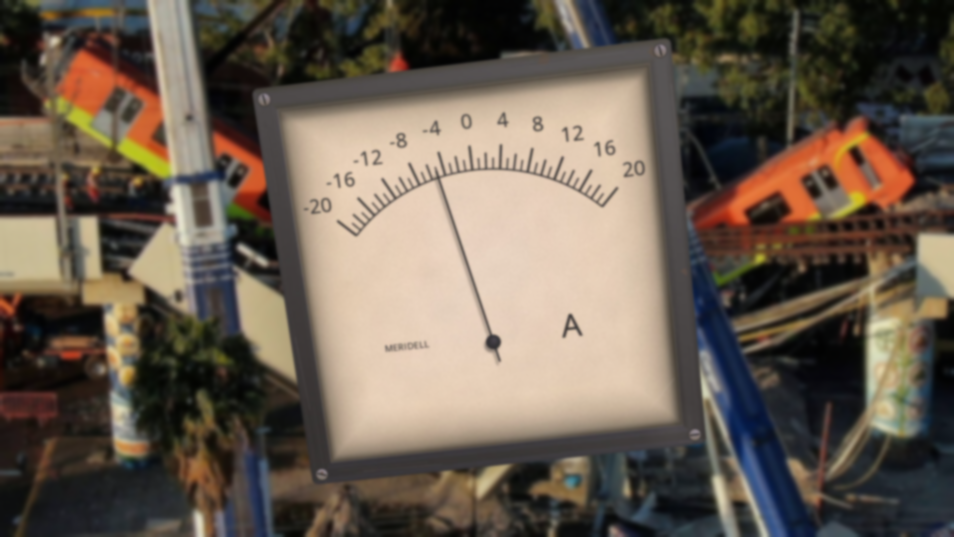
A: -5 A
